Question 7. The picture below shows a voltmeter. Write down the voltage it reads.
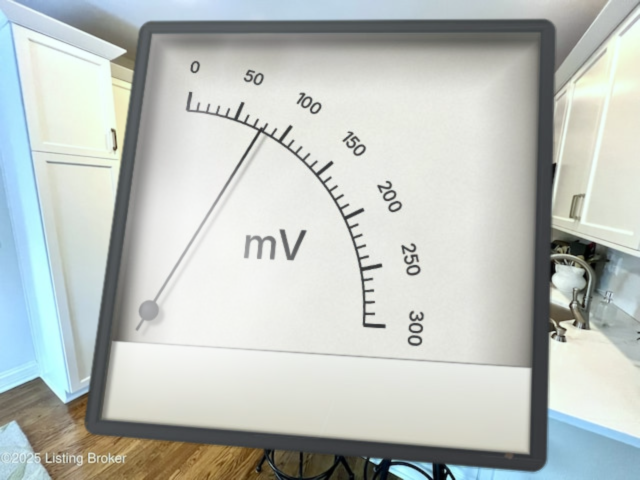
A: 80 mV
